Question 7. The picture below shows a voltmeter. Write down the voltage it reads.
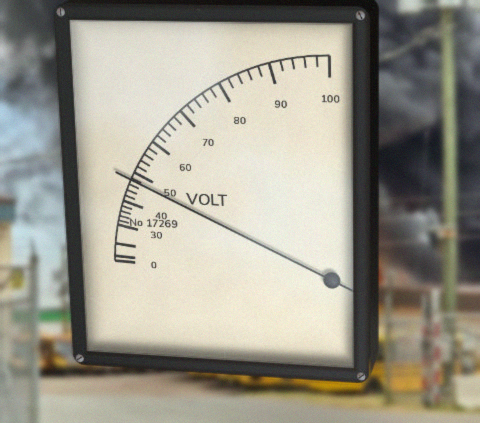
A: 48 V
